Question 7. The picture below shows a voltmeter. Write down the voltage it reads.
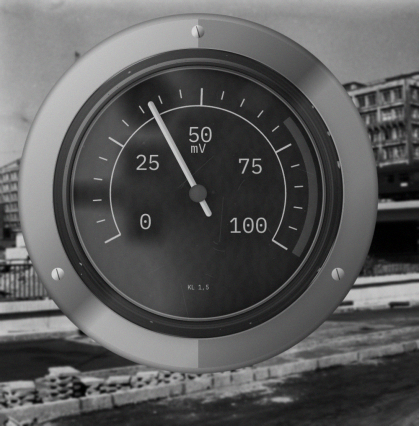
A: 37.5 mV
